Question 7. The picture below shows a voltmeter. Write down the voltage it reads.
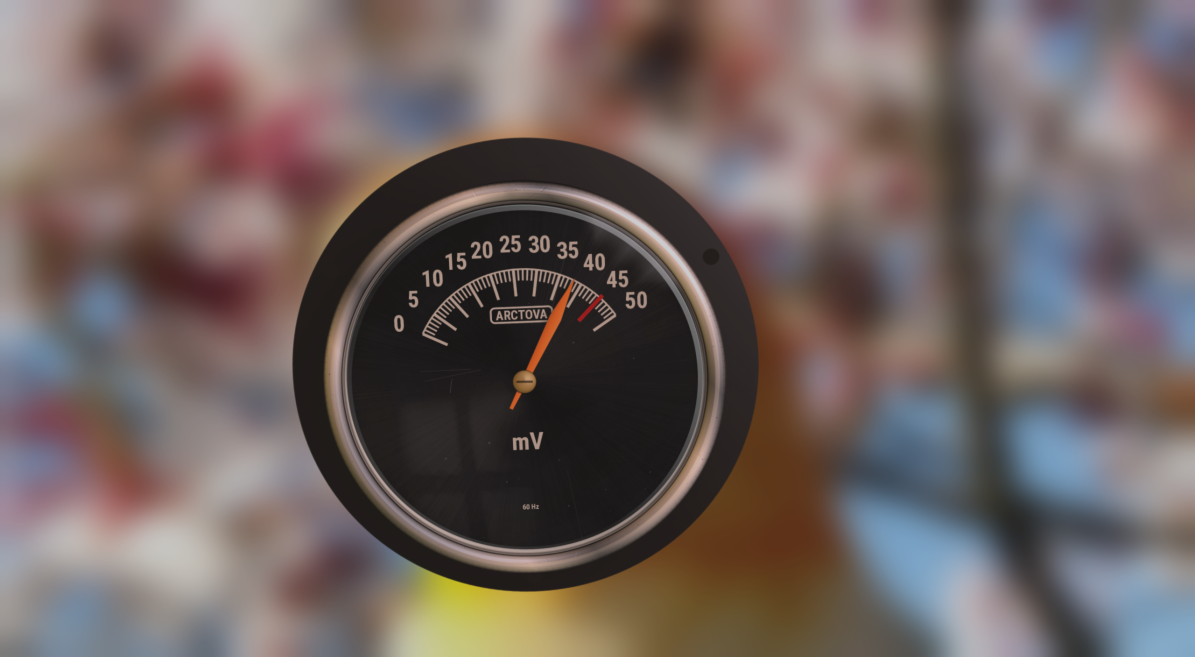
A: 38 mV
